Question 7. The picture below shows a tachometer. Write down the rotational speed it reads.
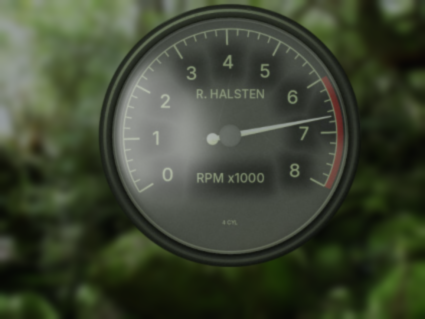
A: 6700 rpm
